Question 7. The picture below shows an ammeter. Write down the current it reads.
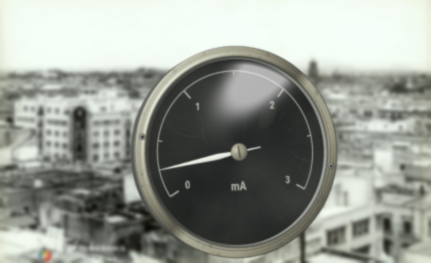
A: 0.25 mA
